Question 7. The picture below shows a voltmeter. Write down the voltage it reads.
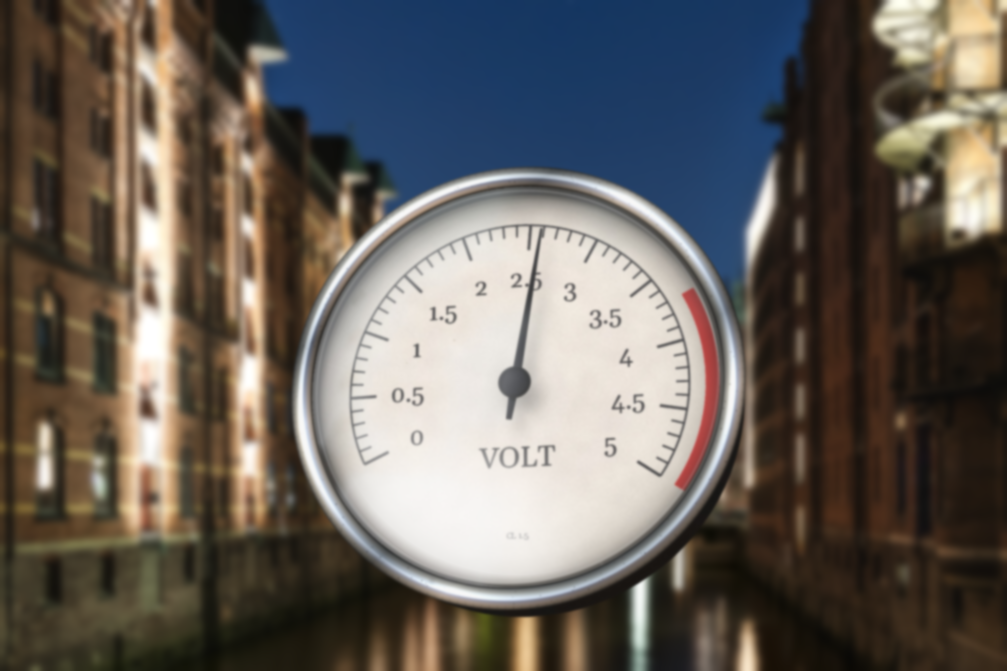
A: 2.6 V
